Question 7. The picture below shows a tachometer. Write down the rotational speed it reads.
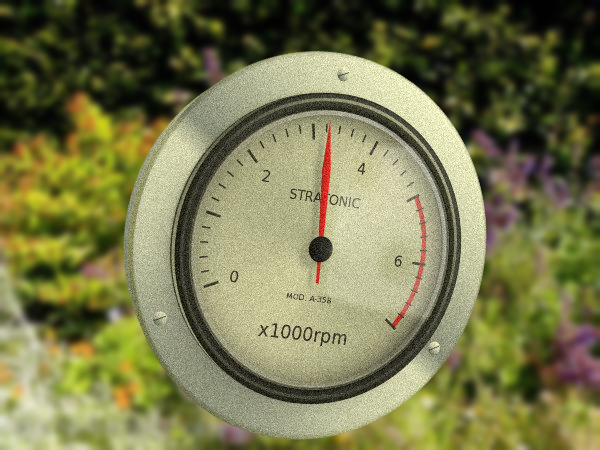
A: 3200 rpm
